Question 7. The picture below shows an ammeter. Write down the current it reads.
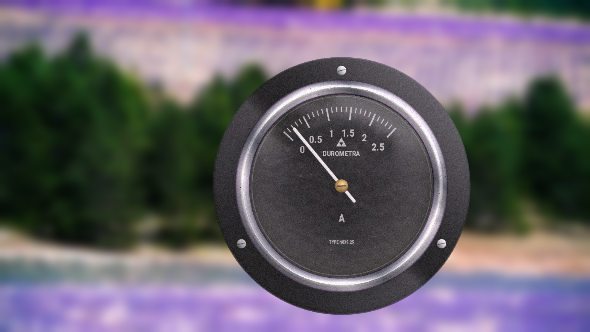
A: 0.2 A
